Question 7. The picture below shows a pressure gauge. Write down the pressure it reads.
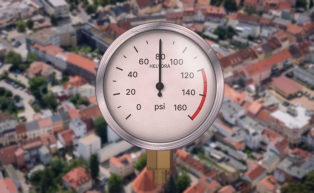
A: 80 psi
